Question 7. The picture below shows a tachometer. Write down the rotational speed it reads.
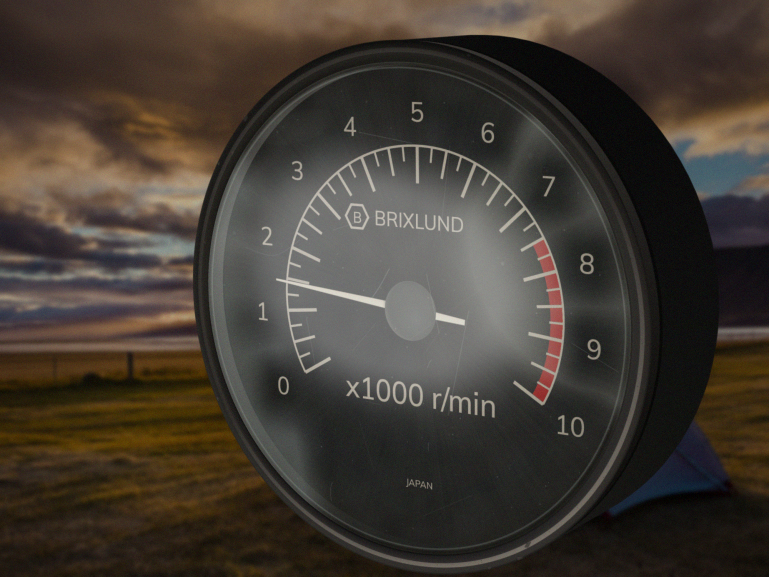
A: 1500 rpm
